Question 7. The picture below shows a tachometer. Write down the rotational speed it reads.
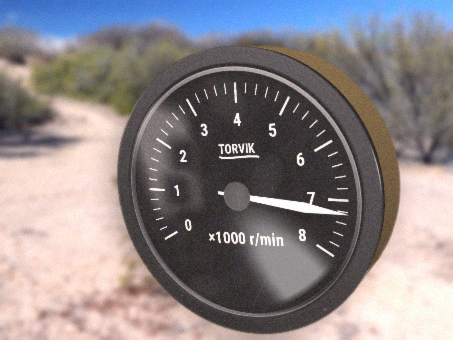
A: 7200 rpm
